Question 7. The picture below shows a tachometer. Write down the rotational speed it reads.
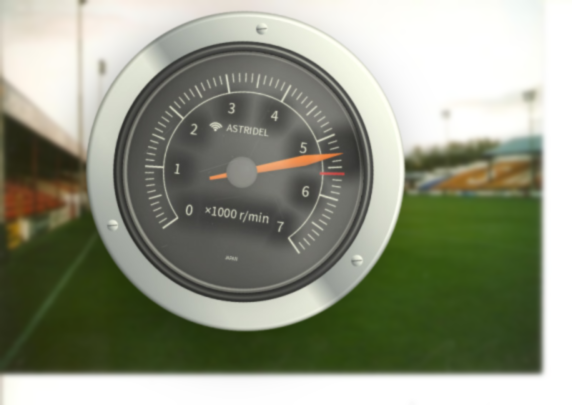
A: 5300 rpm
